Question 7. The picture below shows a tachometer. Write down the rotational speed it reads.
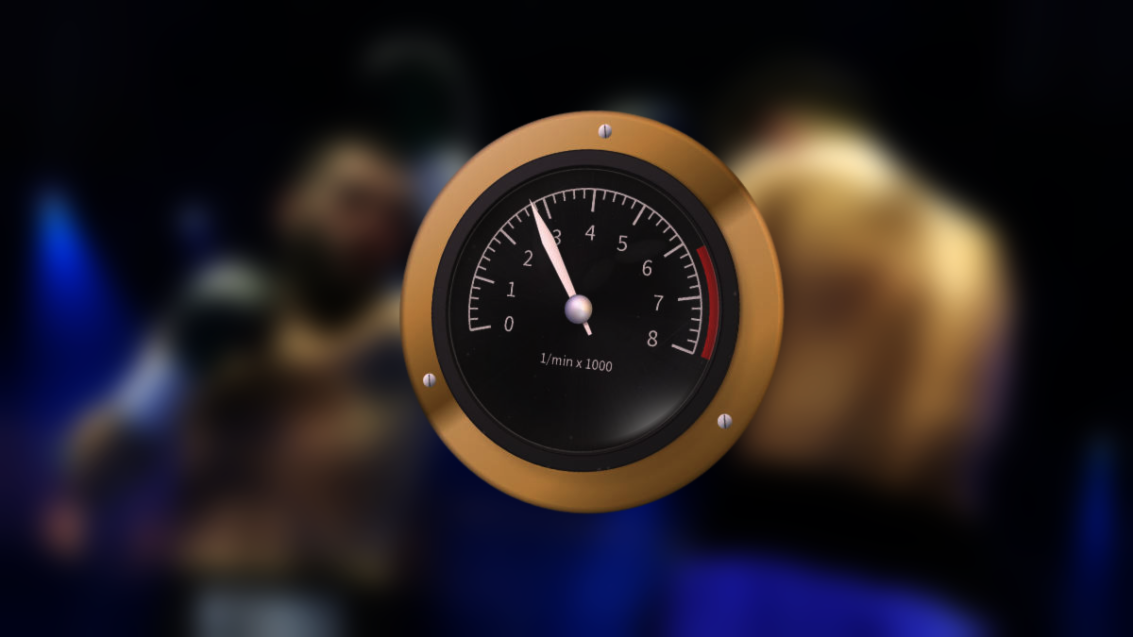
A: 2800 rpm
